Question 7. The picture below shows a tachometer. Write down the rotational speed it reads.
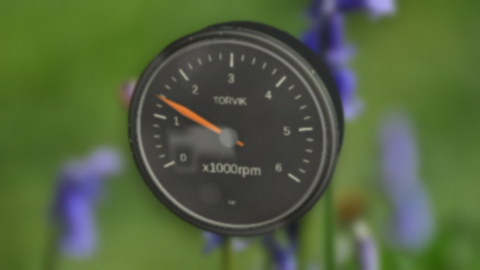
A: 1400 rpm
